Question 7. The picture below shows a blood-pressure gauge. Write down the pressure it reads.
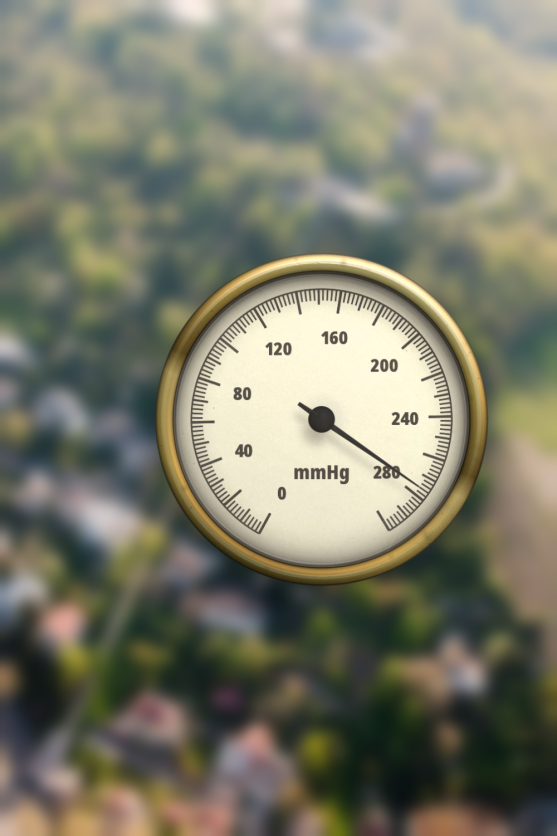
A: 276 mmHg
